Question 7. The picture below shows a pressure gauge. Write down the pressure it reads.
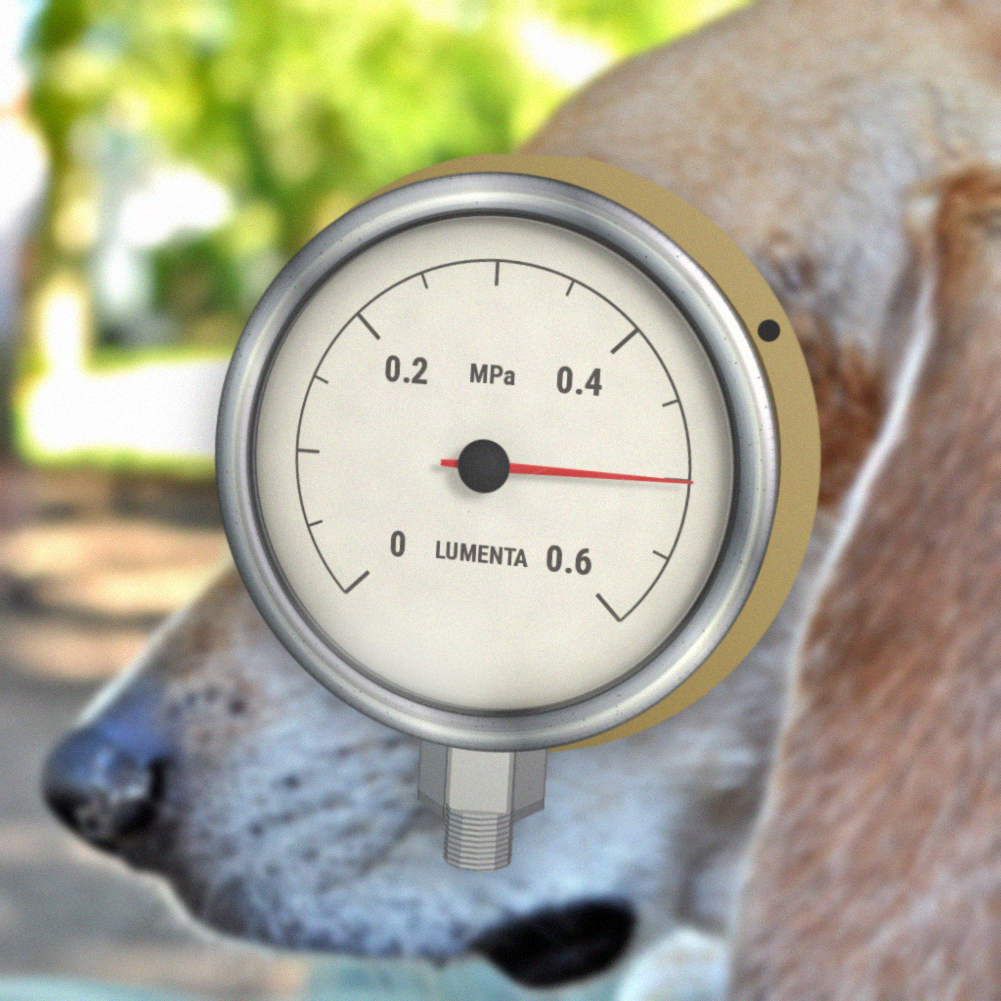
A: 0.5 MPa
